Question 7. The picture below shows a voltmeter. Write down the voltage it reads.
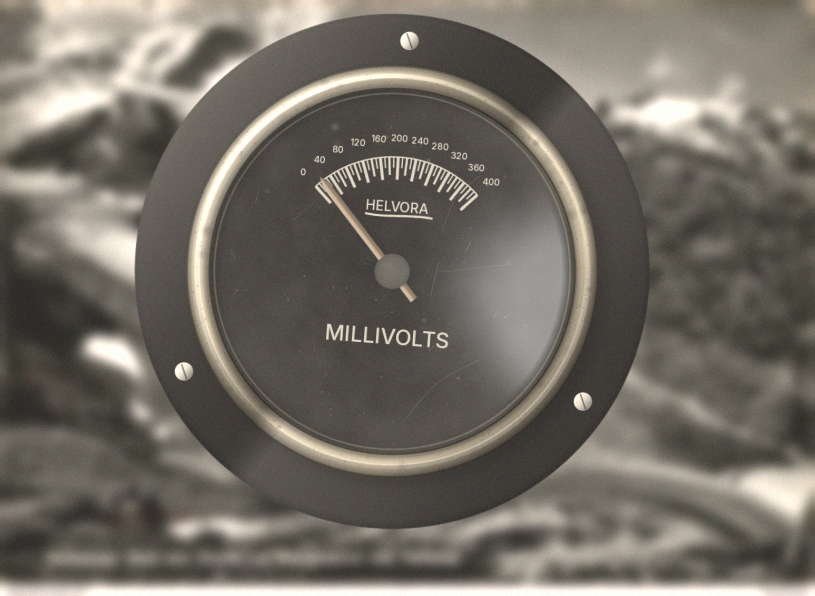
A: 20 mV
